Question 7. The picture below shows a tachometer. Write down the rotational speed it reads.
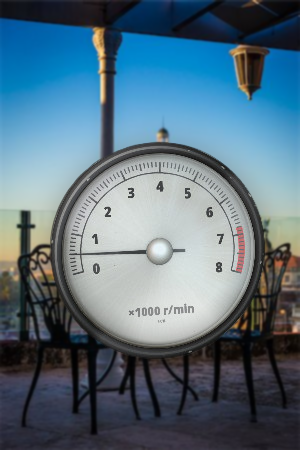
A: 500 rpm
